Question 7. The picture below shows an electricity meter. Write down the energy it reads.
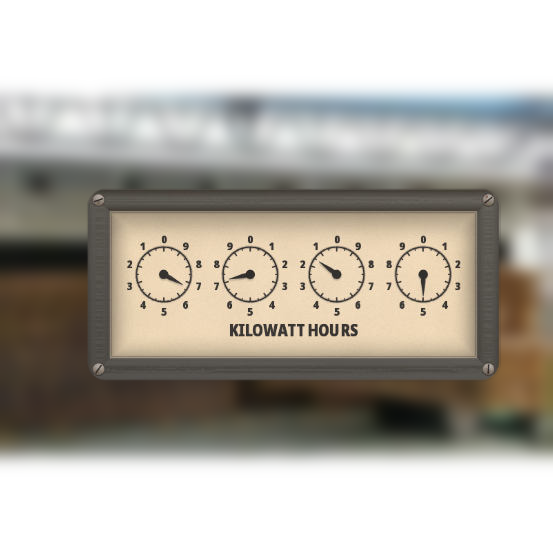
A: 6715 kWh
